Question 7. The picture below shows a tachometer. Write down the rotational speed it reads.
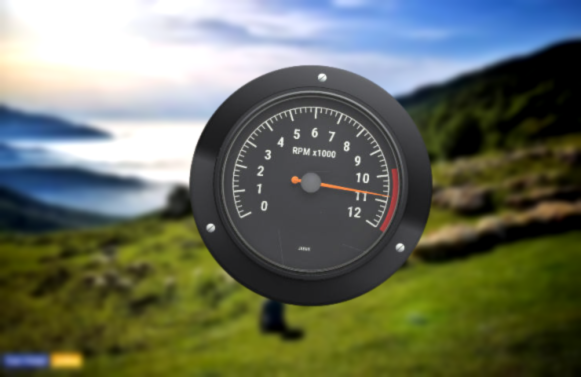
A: 10800 rpm
